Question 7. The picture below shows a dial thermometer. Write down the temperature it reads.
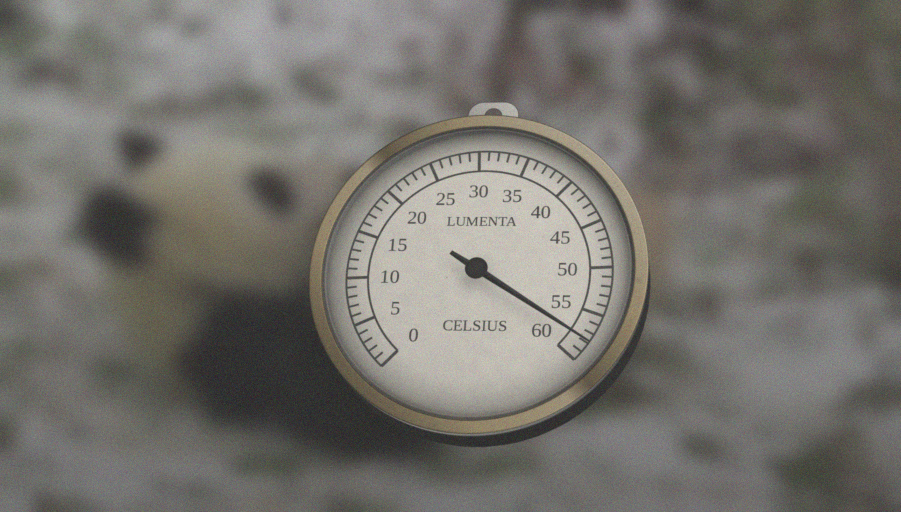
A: 58 °C
